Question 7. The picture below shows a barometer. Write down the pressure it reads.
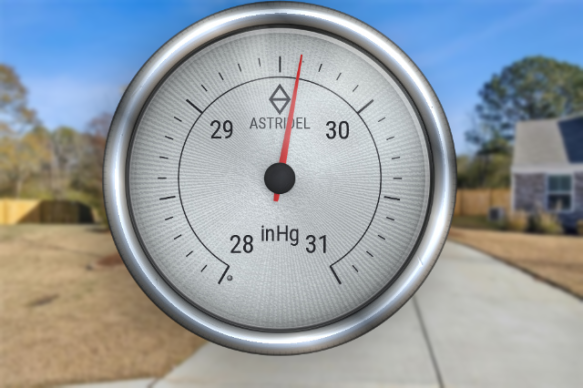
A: 29.6 inHg
